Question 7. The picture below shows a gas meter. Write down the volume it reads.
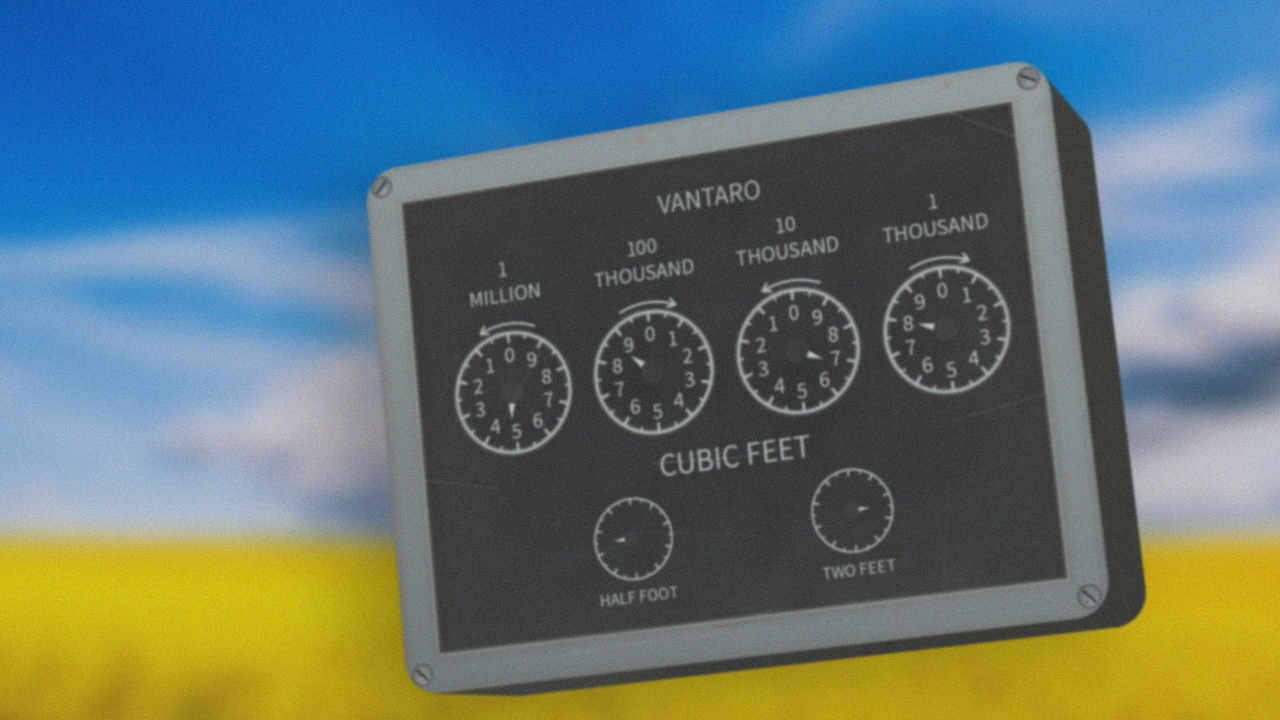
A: 486800 ft³
